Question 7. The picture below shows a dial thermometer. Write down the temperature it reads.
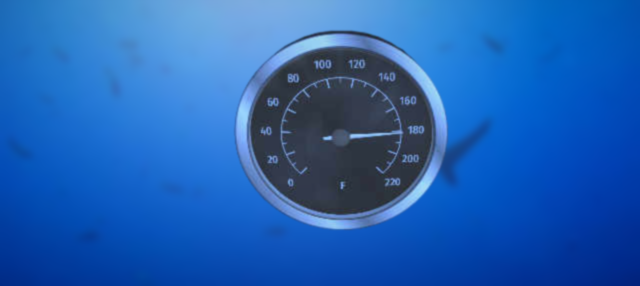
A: 180 °F
